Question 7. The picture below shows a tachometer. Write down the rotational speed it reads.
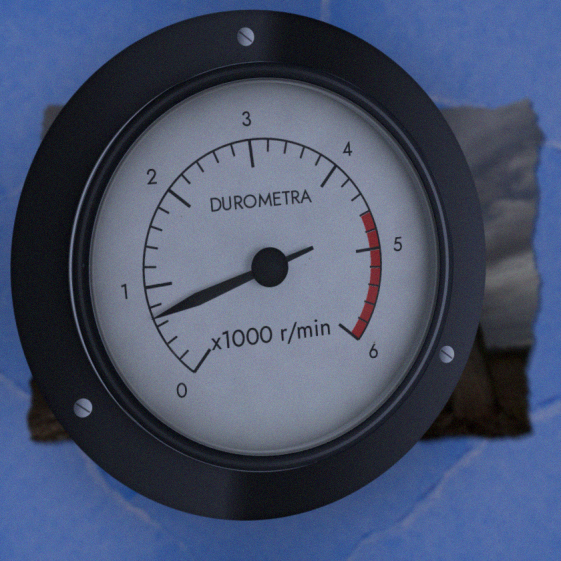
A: 700 rpm
